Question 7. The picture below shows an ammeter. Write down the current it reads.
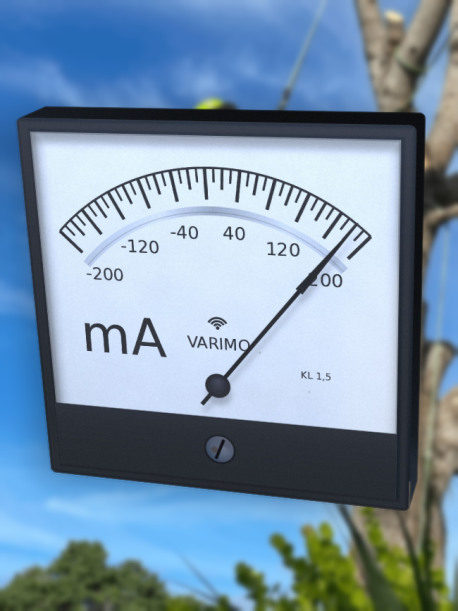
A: 180 mA
